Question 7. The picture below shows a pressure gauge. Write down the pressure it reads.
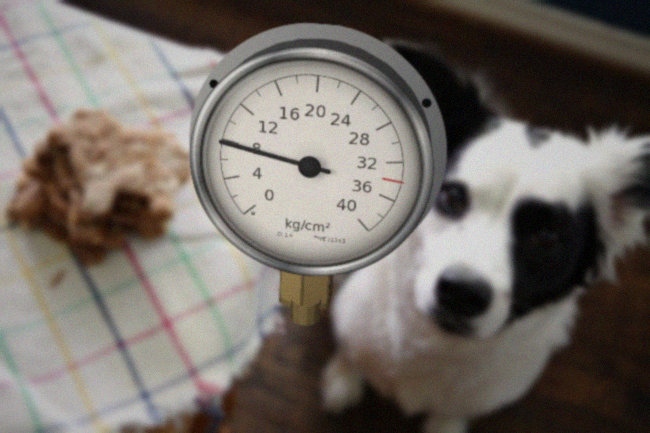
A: 8 kg/cm²
